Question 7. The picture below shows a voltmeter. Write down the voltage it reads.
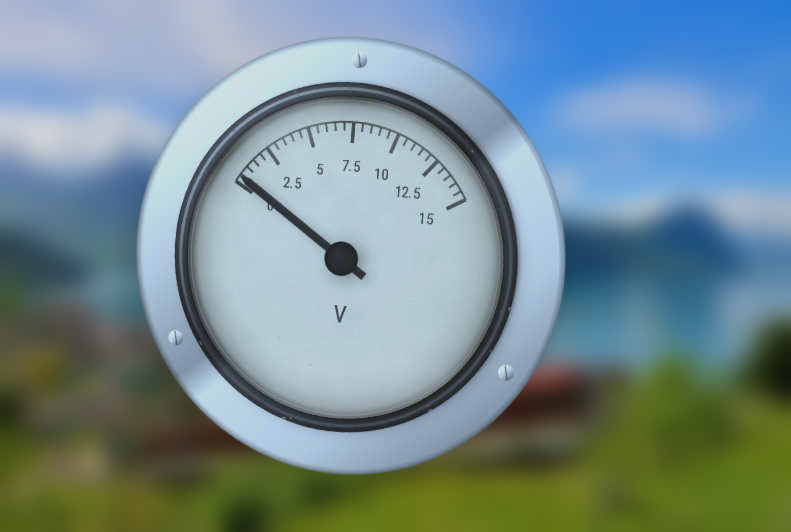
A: 0.5 V
